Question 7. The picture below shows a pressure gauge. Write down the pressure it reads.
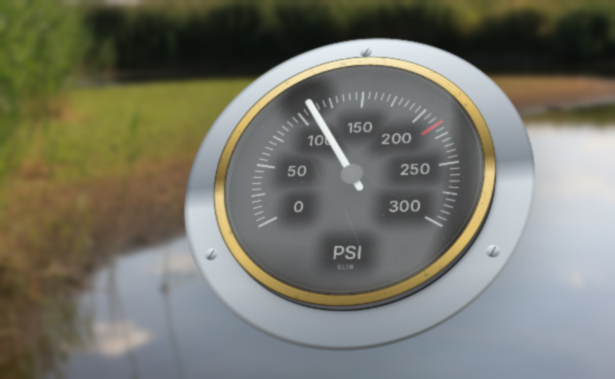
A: 110 psi
